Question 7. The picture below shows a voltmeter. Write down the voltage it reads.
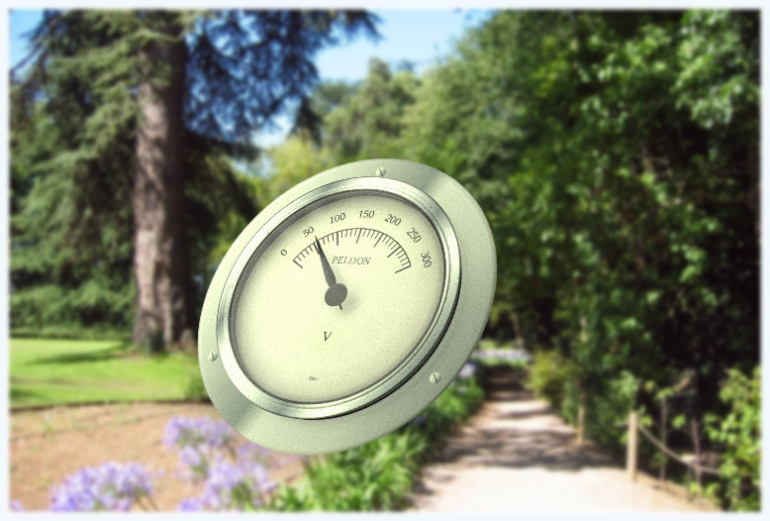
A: 60 V
